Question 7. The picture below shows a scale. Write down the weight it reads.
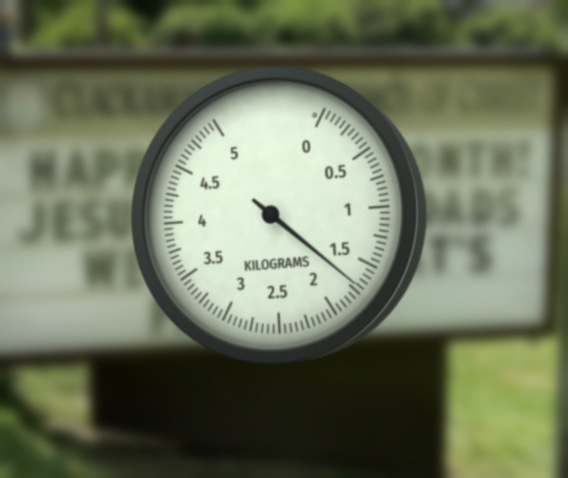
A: 1.7 kg
